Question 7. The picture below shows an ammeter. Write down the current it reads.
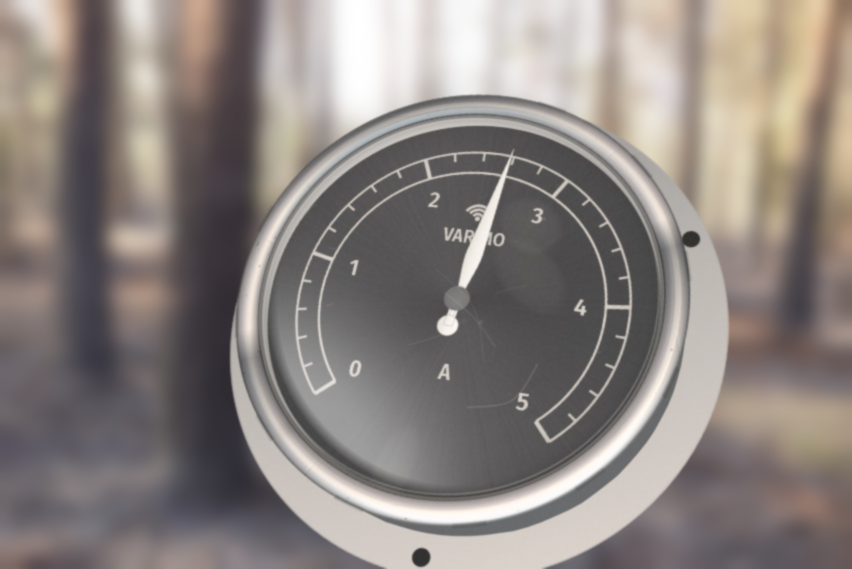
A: 2.6 A
